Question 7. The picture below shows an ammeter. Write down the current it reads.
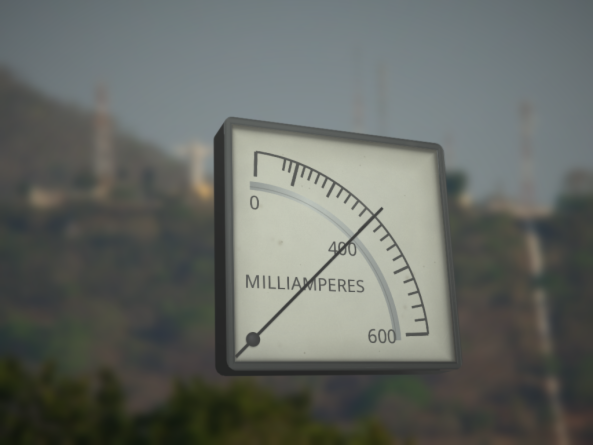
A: 400 mA
